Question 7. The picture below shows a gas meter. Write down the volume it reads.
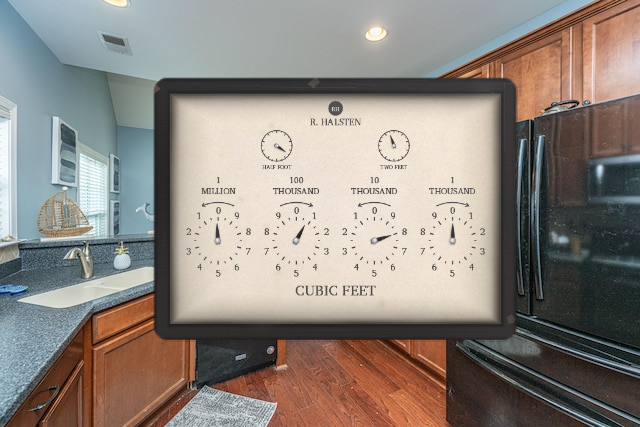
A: 8000 ft³
